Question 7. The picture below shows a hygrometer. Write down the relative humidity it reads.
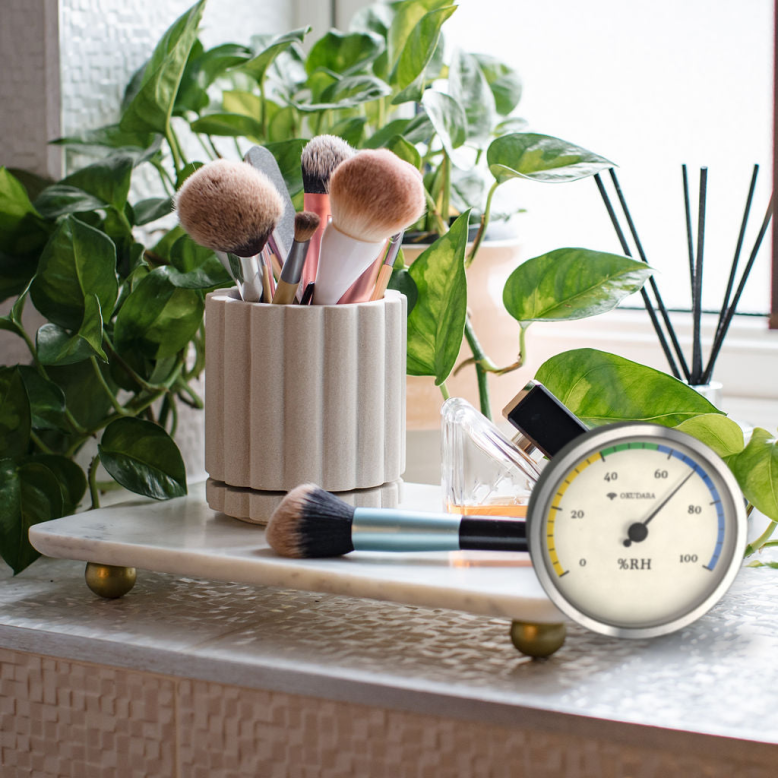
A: 68 %
